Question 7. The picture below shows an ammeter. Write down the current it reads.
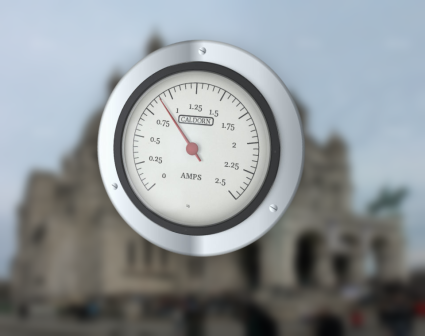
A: 0.9 A
